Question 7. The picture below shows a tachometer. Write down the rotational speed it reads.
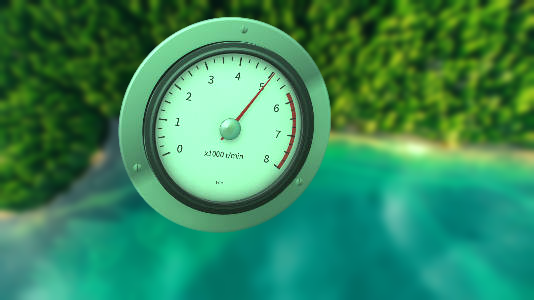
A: 5000 rpm
